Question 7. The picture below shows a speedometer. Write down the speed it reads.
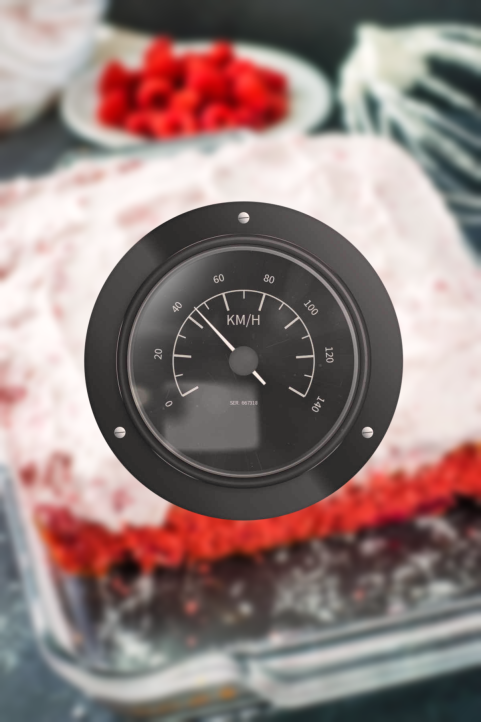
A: 45 km/h
